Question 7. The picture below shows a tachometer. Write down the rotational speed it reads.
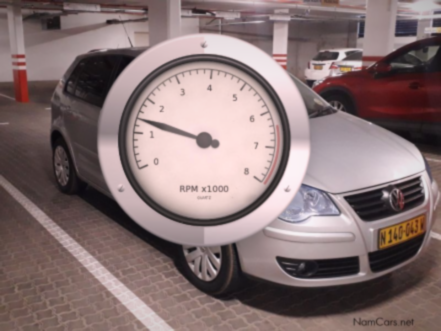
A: 1400 rpm
